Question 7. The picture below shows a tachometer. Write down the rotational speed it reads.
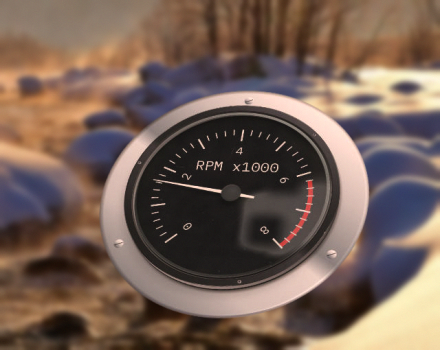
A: 1600 rpm
